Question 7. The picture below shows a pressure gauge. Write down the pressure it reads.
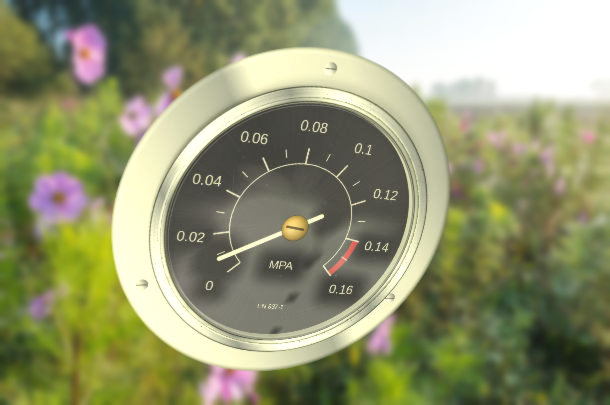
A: 0.01 MPa
